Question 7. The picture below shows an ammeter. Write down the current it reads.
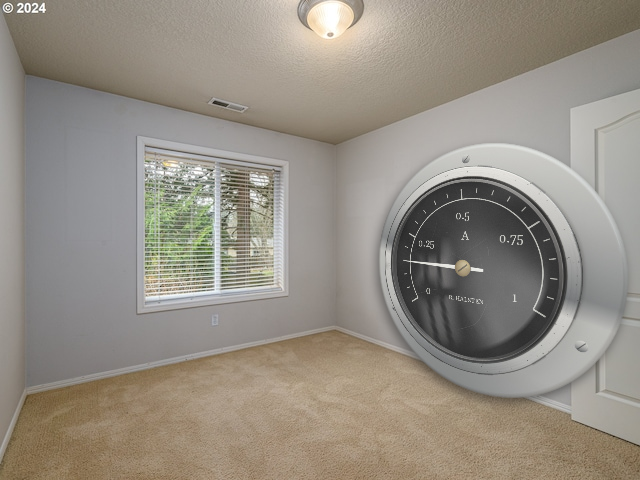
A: 0.15 A
